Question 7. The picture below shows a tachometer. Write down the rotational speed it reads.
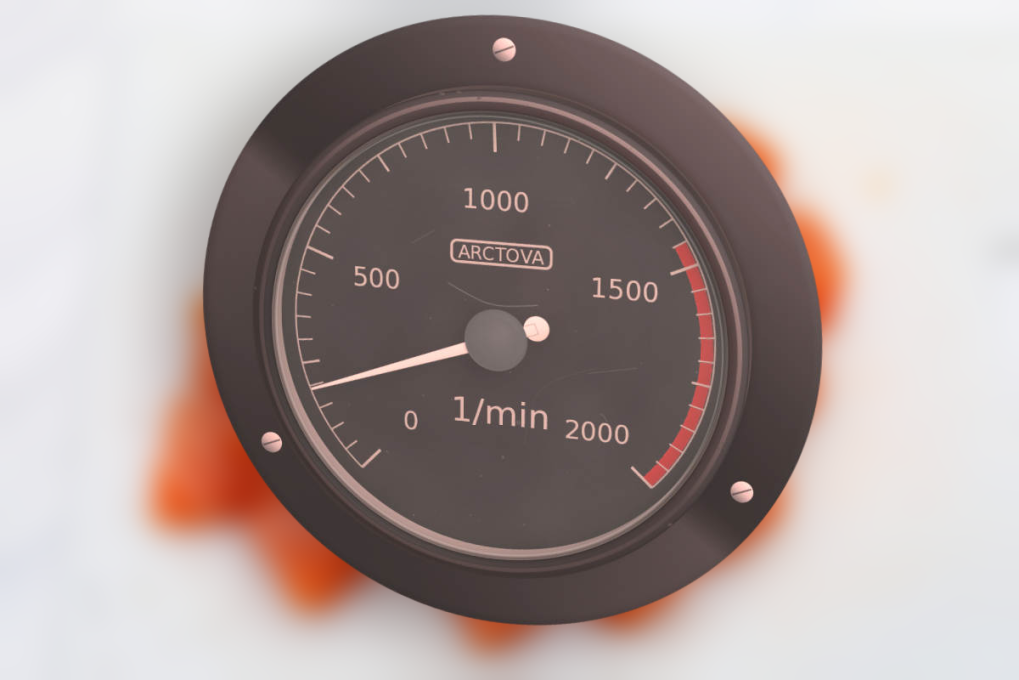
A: 200 rpm
